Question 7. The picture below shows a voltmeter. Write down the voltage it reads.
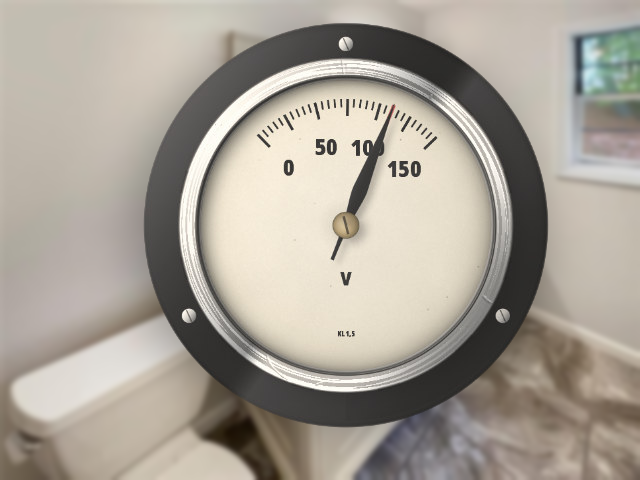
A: 110 V
